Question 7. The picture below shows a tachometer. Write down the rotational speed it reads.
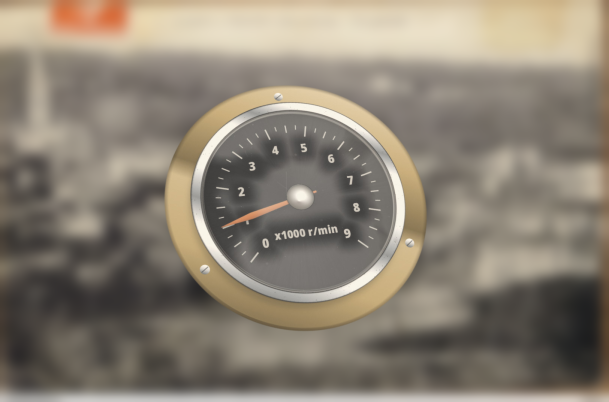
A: 1000 rpm
